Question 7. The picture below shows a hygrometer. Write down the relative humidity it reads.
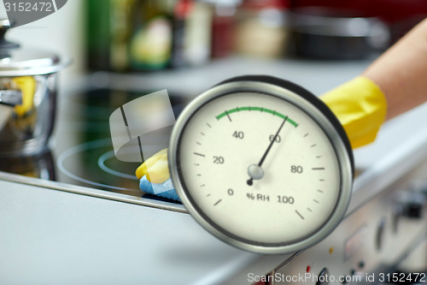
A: 60 %
